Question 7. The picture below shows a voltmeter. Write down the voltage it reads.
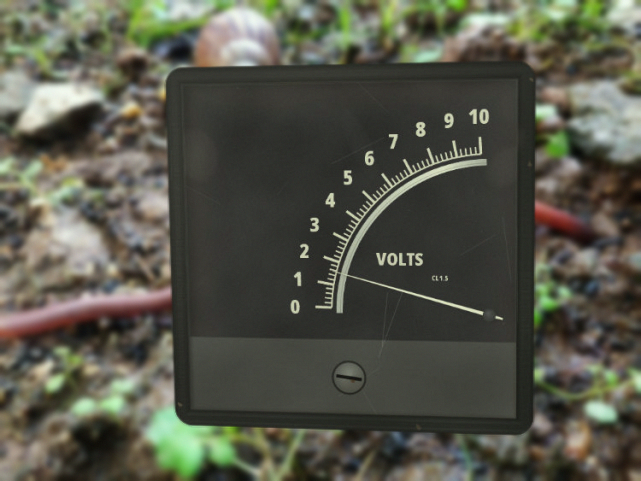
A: 1.6 V
